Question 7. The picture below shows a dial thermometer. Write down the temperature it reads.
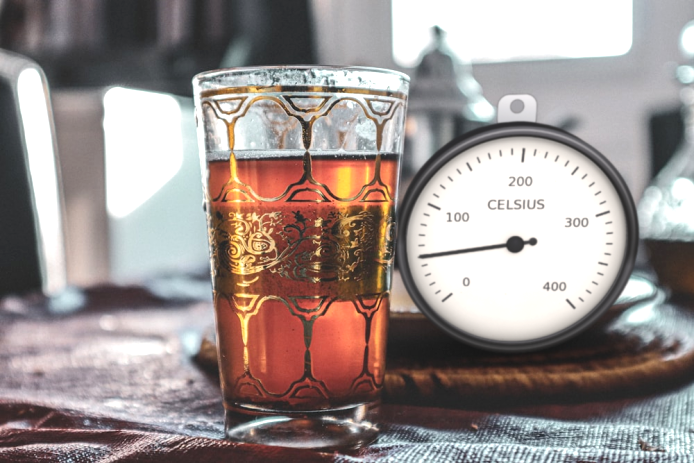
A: 50 °C
